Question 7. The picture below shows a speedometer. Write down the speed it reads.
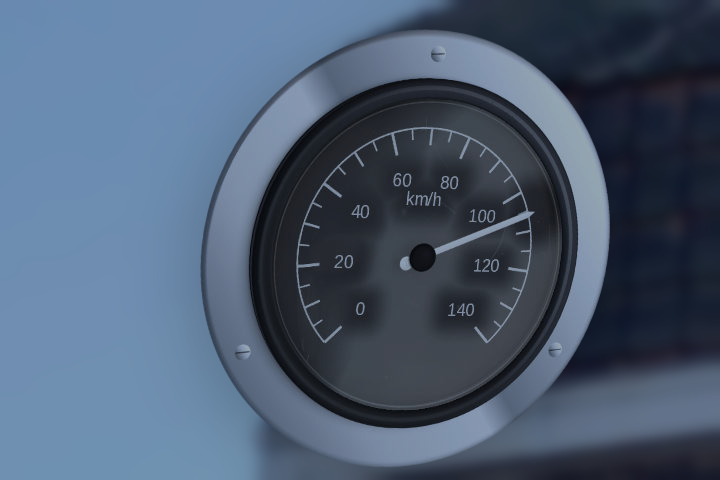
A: 105 km/h
